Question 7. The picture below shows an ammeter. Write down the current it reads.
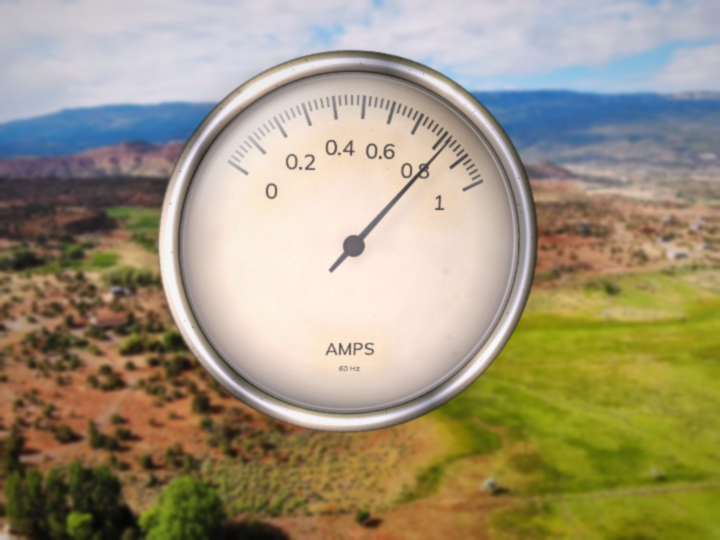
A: 0.82 A
